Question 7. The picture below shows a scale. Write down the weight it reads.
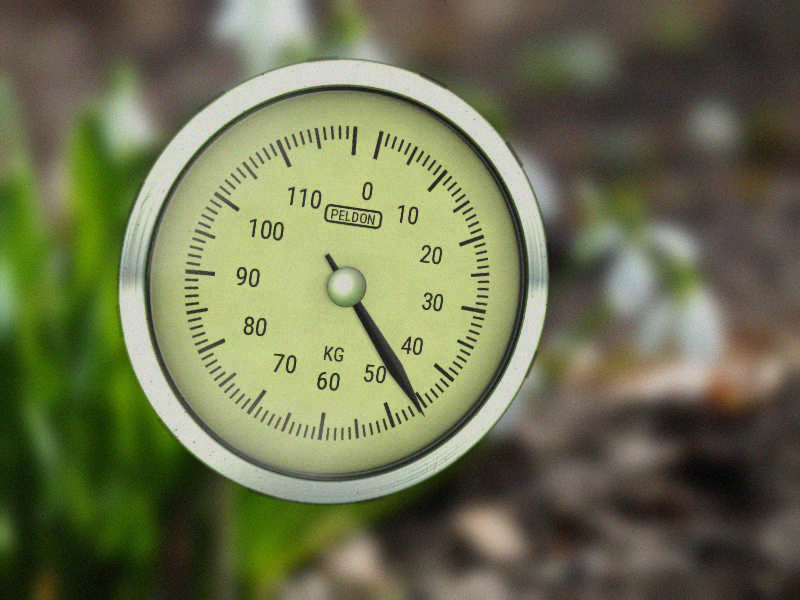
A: 46 kg
